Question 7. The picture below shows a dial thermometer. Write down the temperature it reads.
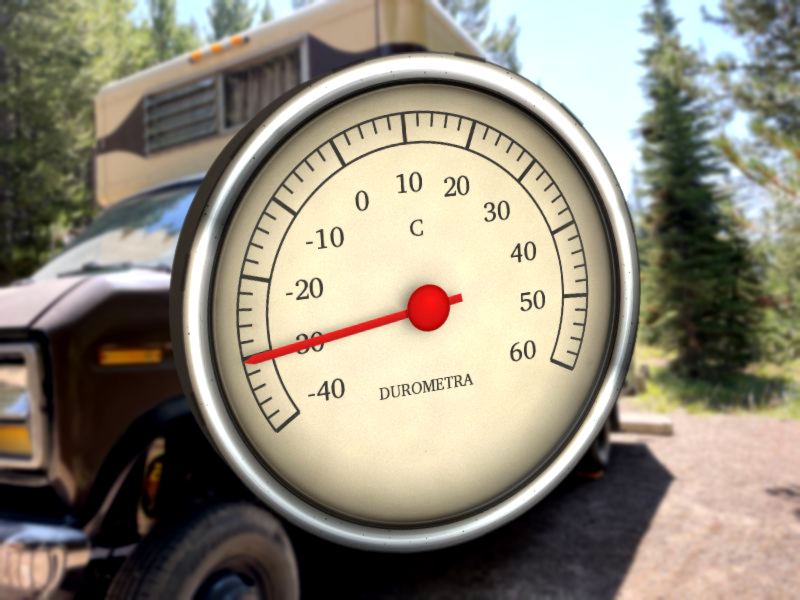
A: -30 °C
